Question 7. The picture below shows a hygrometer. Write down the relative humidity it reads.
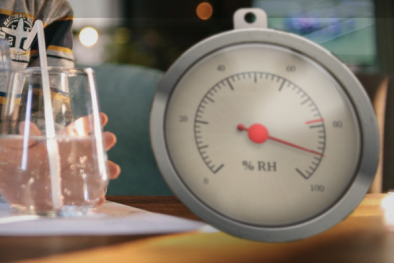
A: 90 %
